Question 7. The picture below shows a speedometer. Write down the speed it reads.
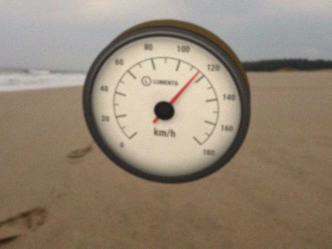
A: 115 km/h
